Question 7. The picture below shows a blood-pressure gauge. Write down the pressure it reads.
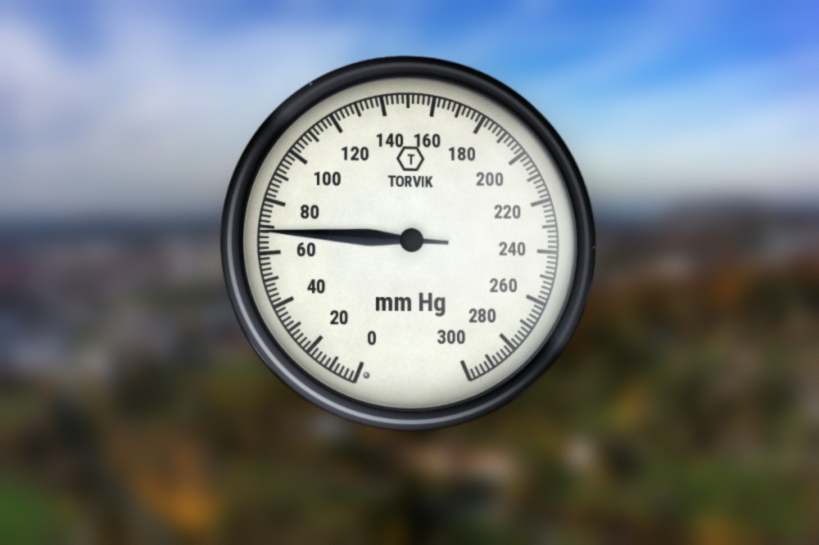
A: 68 mmHg
